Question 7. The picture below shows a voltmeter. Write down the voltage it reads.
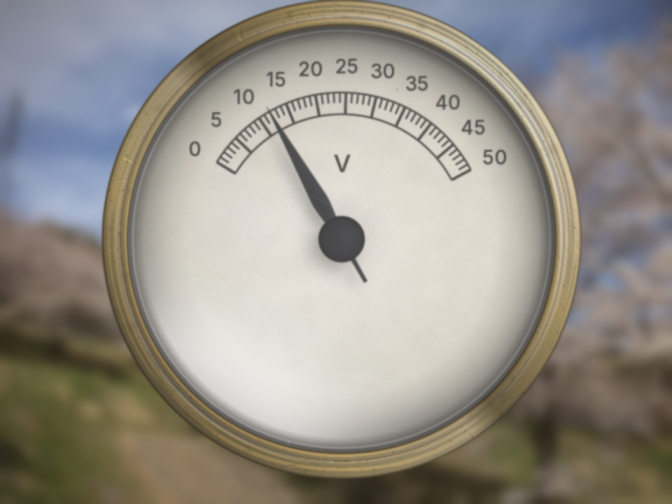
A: 12 V
